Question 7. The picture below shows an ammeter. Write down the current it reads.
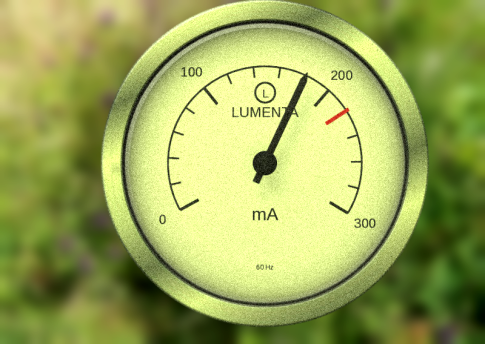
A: 180 mA
